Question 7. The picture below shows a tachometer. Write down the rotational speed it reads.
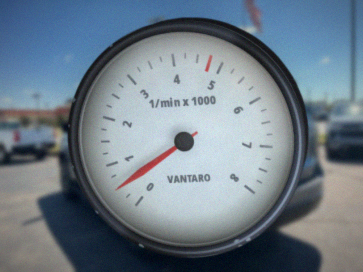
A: 500 rpm
